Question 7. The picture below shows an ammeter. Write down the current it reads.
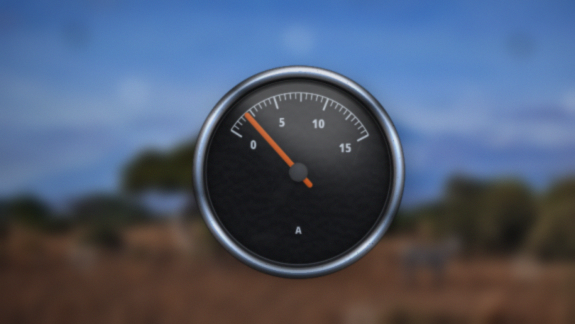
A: 2 A
